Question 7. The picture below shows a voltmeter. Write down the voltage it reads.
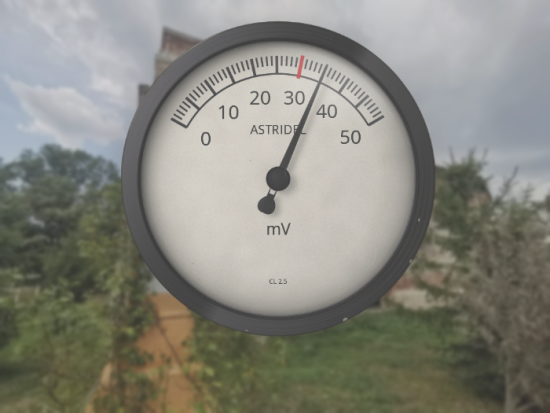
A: 35 mV
